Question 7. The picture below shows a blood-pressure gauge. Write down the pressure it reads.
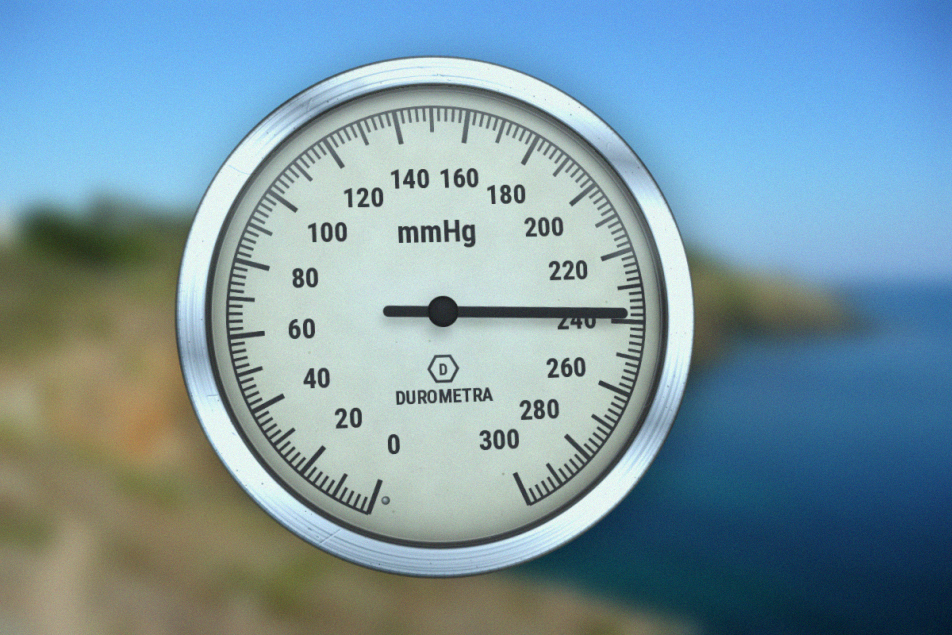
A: 238 mmHg
